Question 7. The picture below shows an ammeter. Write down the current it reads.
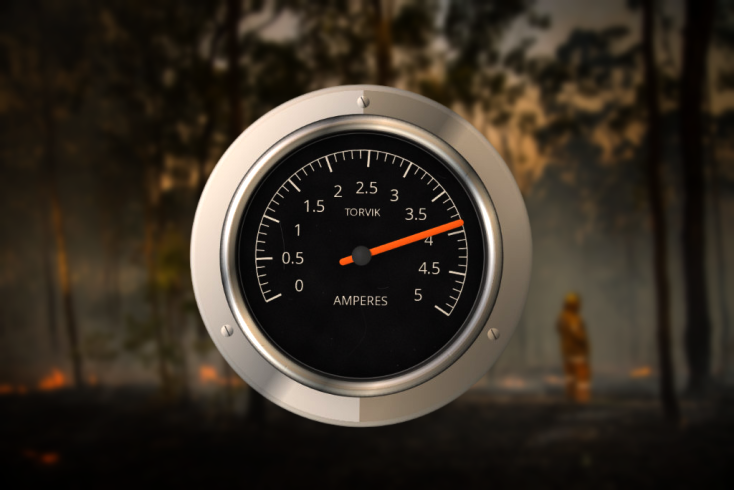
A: 3.9 A
